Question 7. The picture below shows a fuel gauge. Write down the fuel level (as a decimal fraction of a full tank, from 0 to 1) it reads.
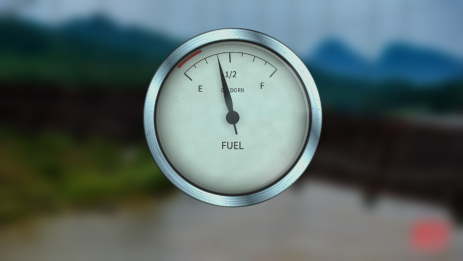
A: 0.375
